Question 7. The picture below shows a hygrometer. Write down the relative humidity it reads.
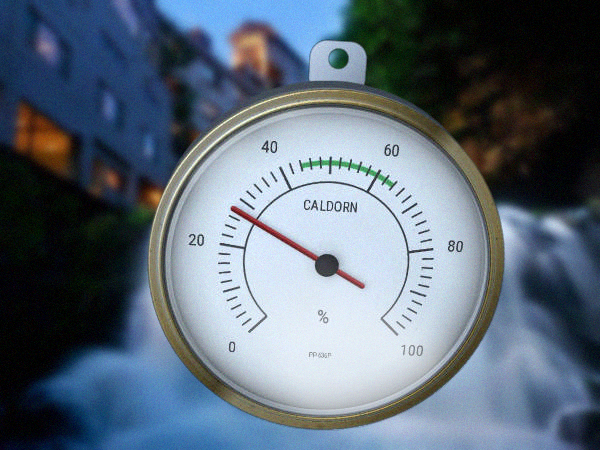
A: 28 %
